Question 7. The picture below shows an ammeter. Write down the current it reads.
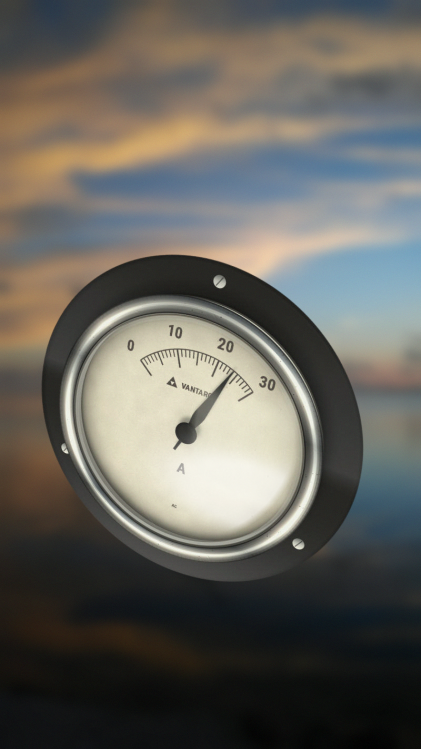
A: 24 A
